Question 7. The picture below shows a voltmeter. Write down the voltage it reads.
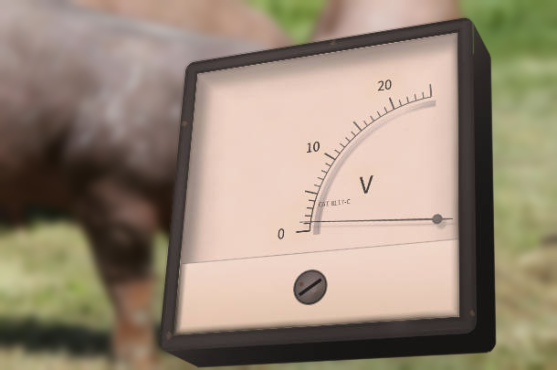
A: 1 V
